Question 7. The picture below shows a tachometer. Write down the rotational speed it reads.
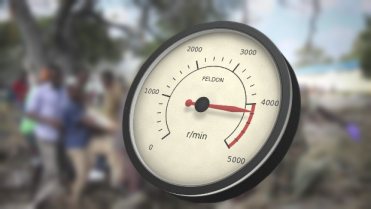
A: 4200 rpm
